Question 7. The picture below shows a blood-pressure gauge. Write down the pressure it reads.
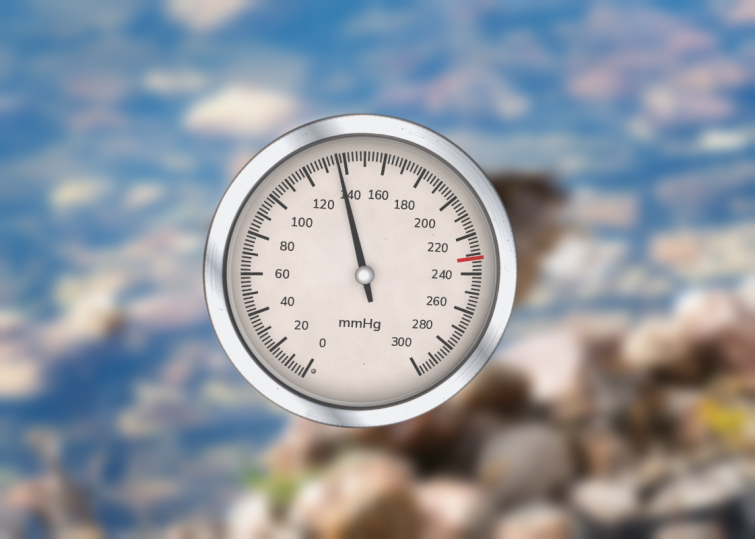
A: 136 mmHg
